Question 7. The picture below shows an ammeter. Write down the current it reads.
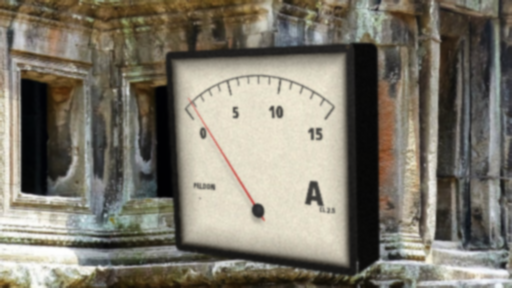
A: 1 A
